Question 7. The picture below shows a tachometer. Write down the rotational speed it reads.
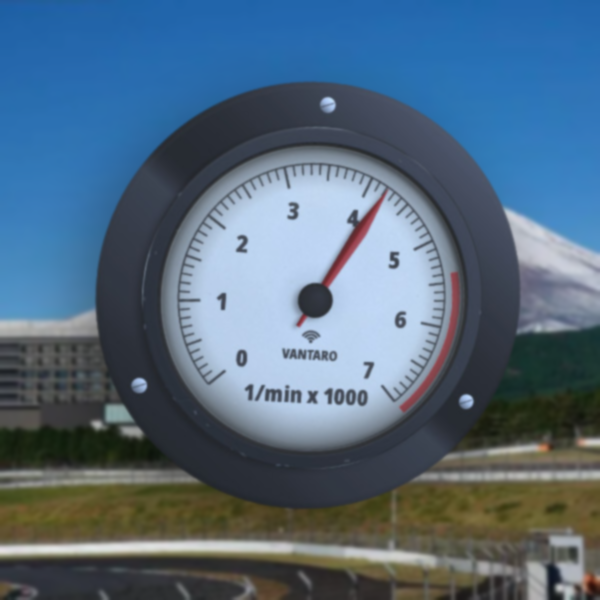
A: 4200 rpm
